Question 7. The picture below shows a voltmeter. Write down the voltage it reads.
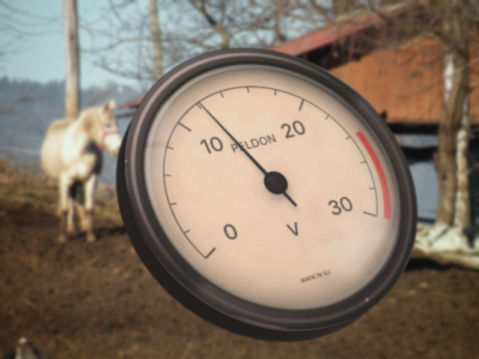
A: 12 V
